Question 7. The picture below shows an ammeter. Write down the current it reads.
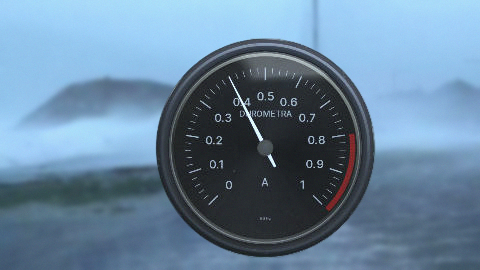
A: 0.4 A
